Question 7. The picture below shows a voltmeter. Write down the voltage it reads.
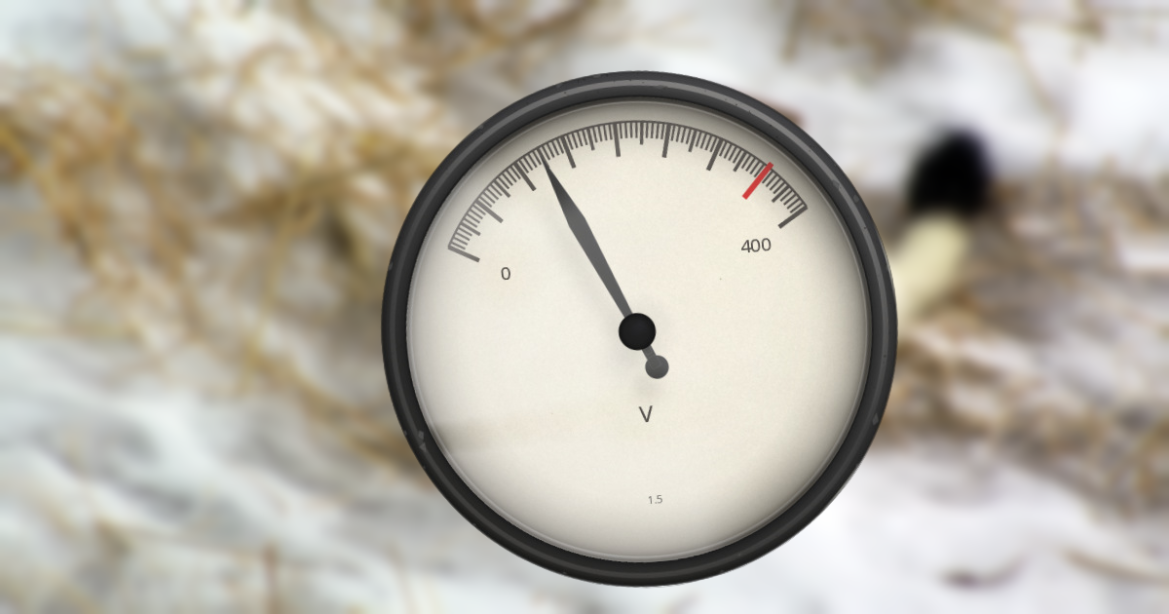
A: 125 V
